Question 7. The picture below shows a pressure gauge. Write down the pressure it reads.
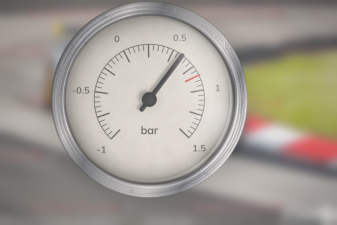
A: 0.6 bar
